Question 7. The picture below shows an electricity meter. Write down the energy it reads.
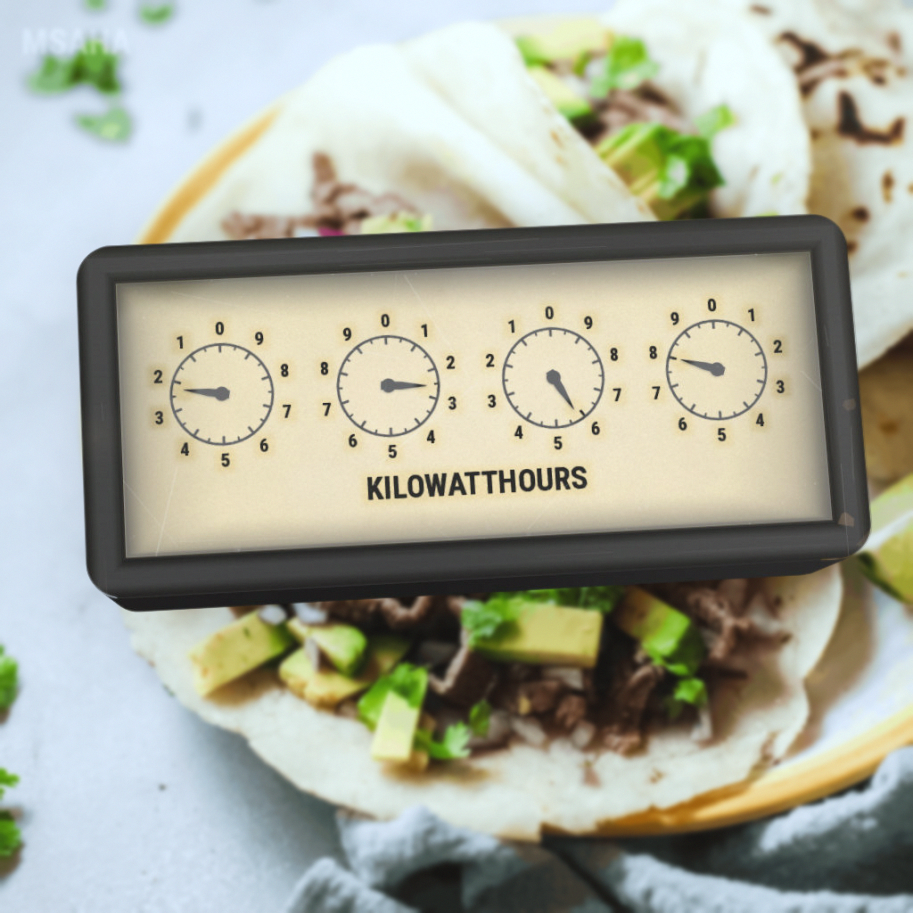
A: 2258 kWh
